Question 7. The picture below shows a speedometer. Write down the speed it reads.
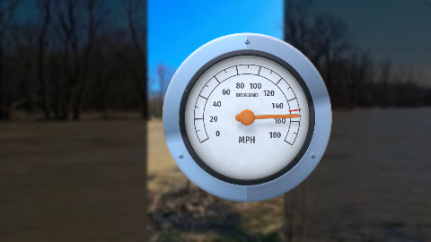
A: 155 mph
